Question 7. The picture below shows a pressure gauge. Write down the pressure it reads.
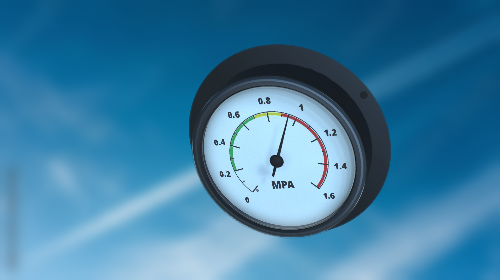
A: 0.95 MPa
